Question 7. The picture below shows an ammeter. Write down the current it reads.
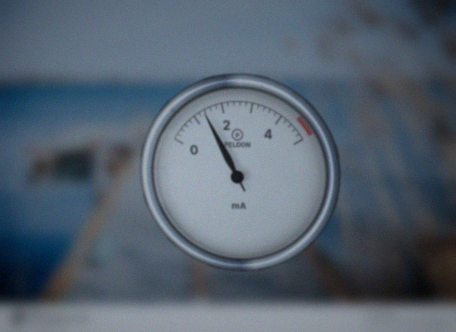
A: 1.4 mA
